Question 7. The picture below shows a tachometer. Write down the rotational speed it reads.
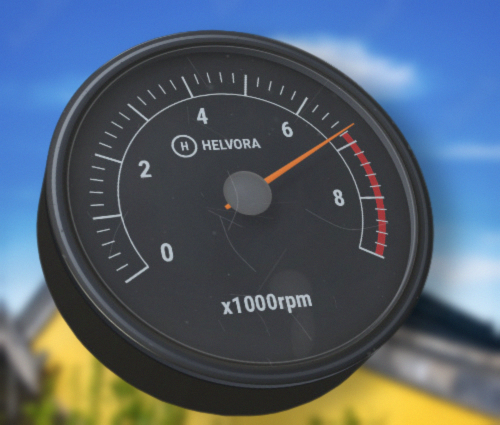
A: 6800 rpm
